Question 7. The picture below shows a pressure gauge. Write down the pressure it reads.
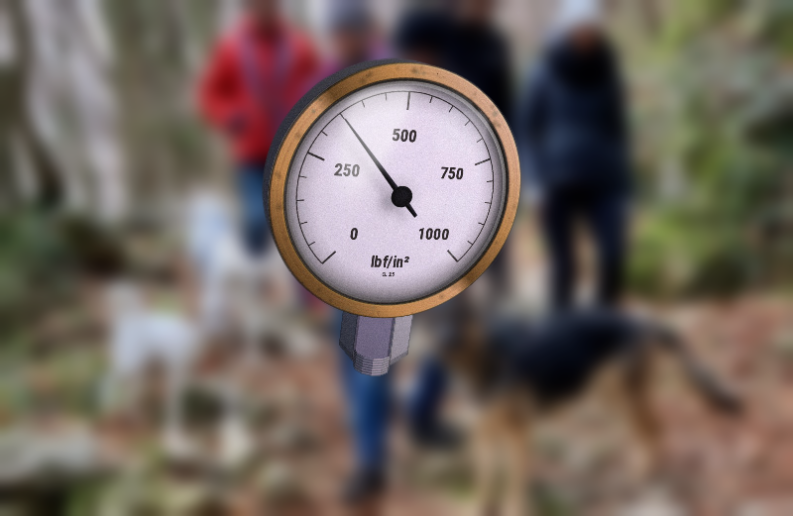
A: 350 psi
